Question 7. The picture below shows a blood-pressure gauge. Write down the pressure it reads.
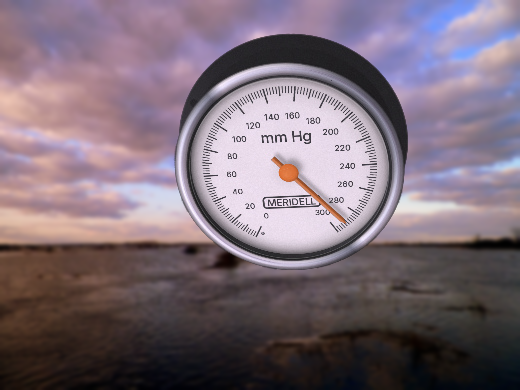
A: 290 mmHg
